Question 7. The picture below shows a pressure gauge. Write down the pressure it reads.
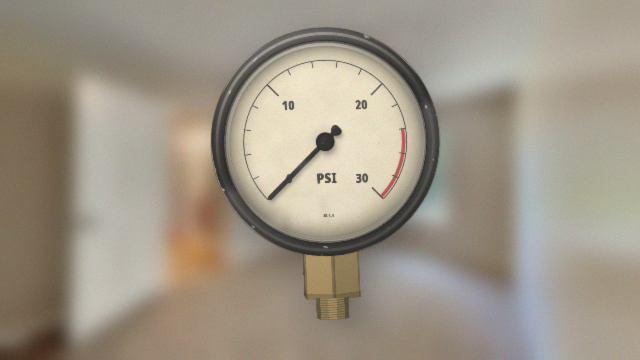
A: 0 psi
